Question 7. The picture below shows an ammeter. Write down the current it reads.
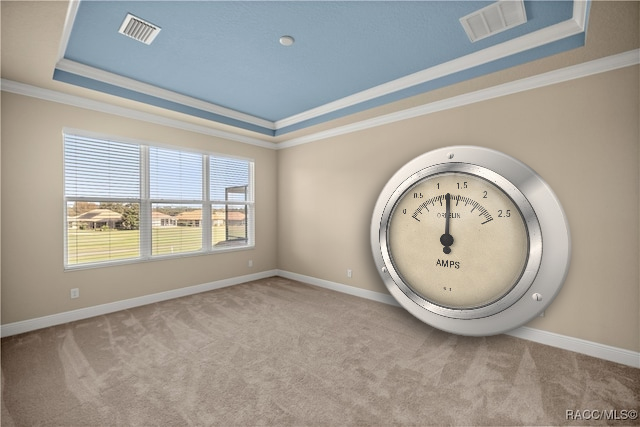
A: 1.25 A
